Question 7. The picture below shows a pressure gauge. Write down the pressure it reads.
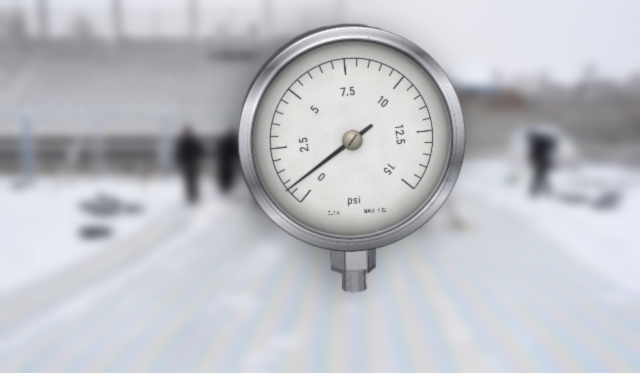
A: 0.75 psi
